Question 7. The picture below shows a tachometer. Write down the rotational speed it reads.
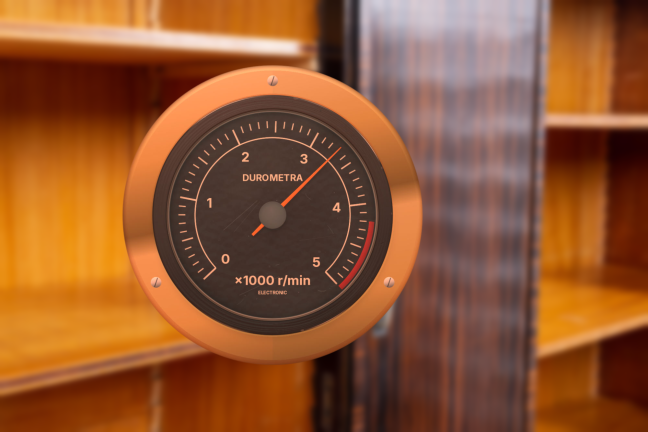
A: 3300 rpm
